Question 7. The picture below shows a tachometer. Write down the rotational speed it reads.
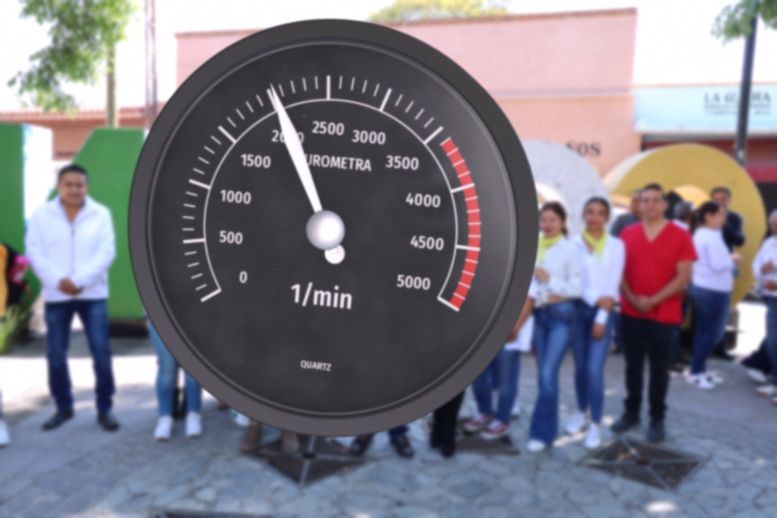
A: 2050 rpm
